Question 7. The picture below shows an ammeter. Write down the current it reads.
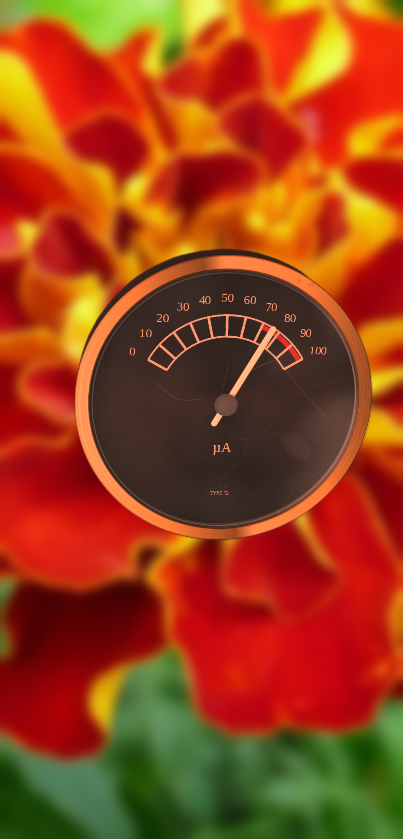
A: 75 µA
